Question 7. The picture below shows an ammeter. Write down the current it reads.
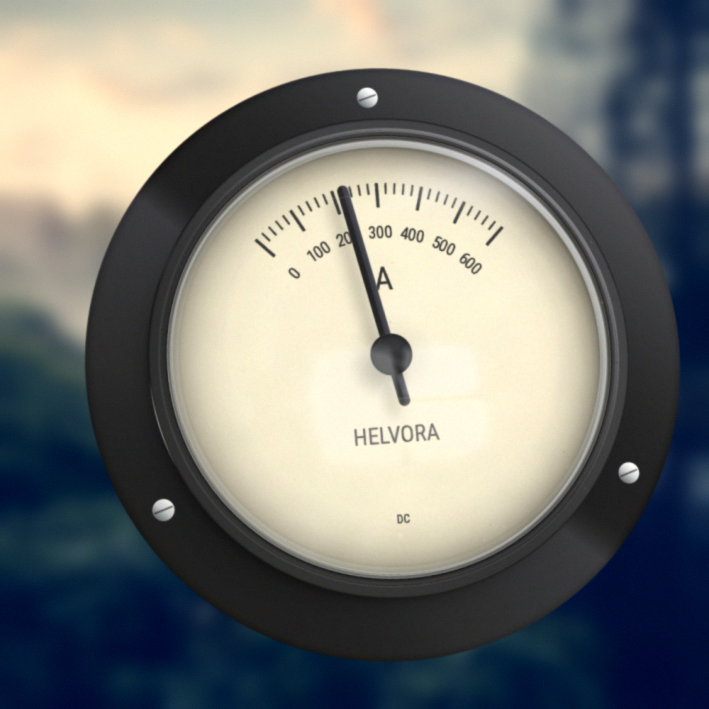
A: 220 A
